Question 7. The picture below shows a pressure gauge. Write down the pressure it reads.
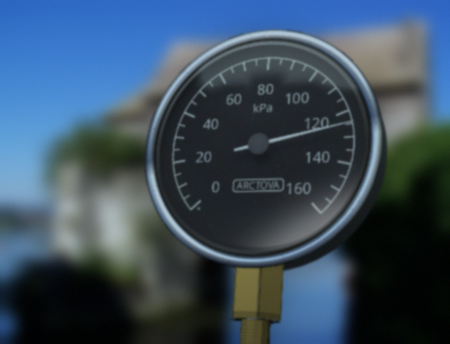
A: 125 kPa
